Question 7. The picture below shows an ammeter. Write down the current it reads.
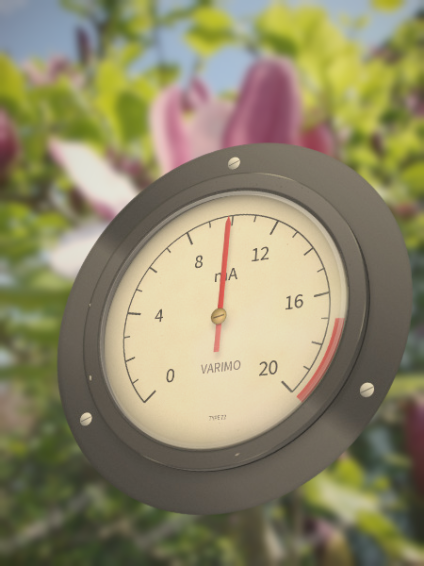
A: 10 mA
